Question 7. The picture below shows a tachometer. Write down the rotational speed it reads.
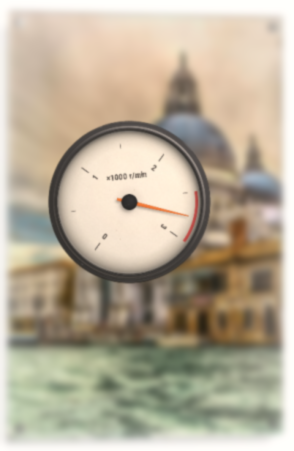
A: 2750 rpm
